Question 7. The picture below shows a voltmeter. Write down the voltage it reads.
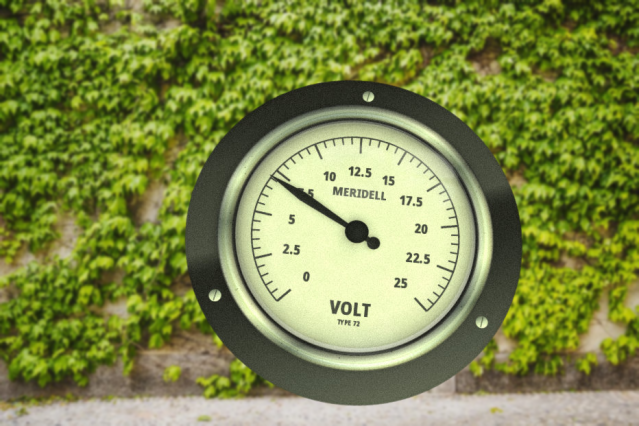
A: 7 V
